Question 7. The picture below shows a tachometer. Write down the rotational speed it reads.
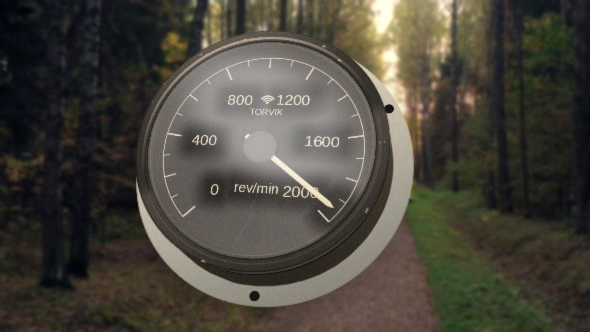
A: 1950 rpm
